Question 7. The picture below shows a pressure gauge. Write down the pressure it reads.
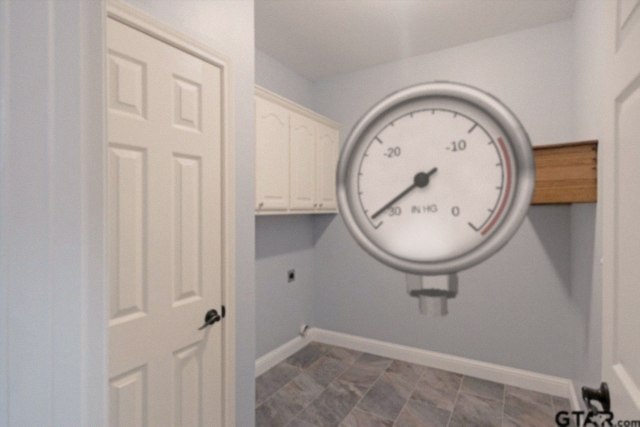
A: -29 inHg
